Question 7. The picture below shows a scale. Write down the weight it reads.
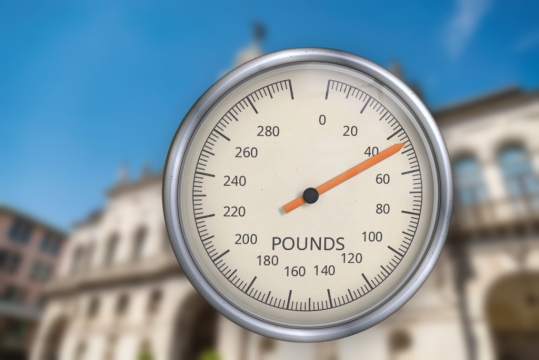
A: 46 lb
